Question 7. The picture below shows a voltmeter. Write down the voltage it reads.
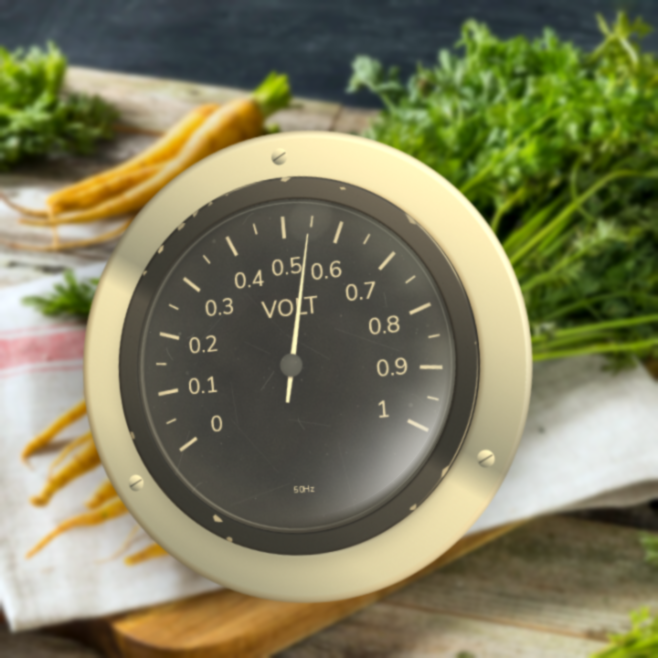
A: 0.55 V
